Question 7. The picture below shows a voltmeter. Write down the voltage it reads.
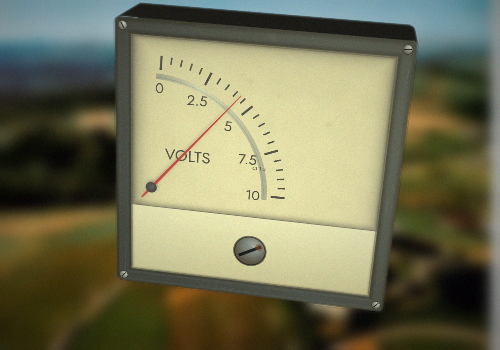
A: 4.25 V
